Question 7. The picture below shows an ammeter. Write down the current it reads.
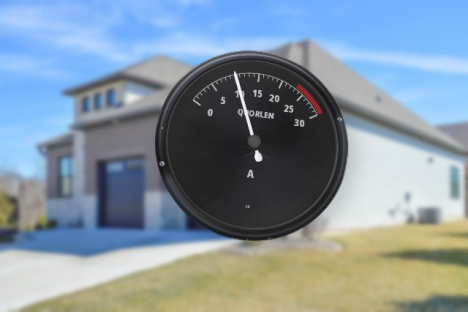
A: 10 A
